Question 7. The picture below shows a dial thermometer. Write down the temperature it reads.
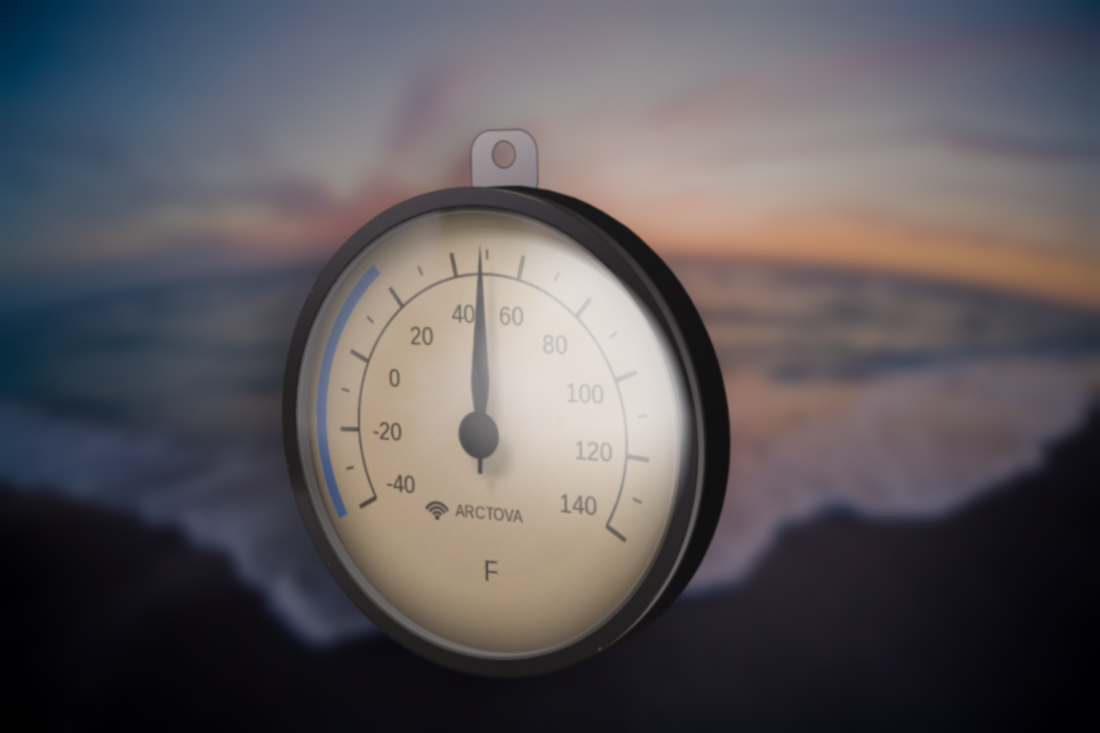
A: 50 °F
